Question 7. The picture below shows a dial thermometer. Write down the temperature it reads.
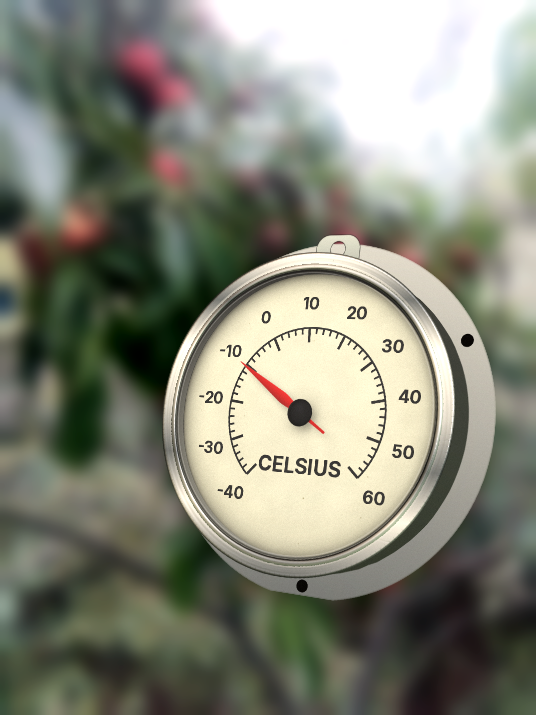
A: -10 °C
